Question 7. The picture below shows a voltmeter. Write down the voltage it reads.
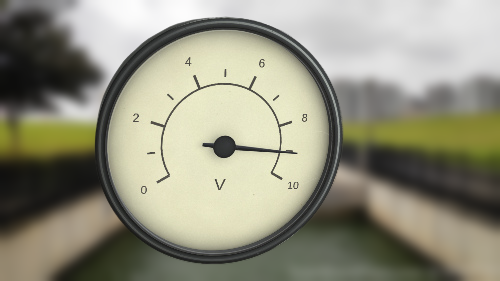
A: 9 V
